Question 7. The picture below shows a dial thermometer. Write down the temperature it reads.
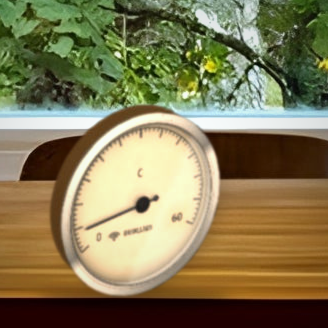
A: 5 °C
